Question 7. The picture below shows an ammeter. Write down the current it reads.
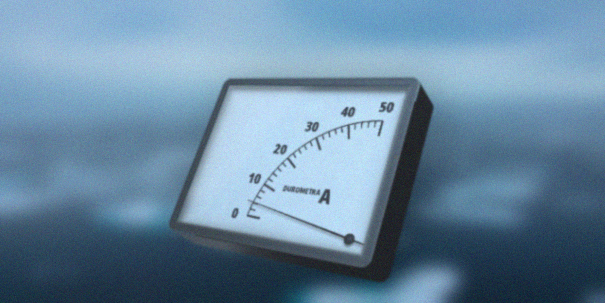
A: 4 A
